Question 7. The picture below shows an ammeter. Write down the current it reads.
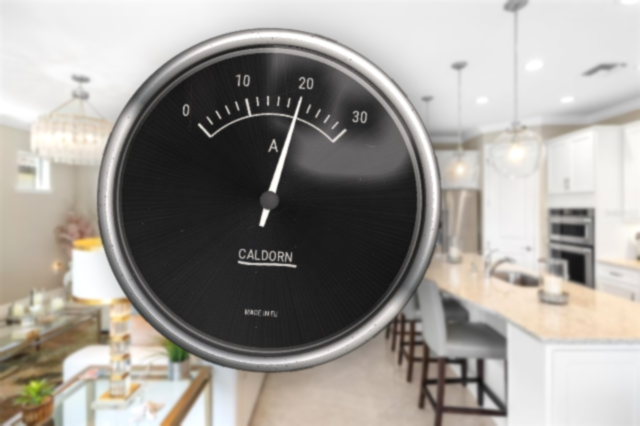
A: 20 A
